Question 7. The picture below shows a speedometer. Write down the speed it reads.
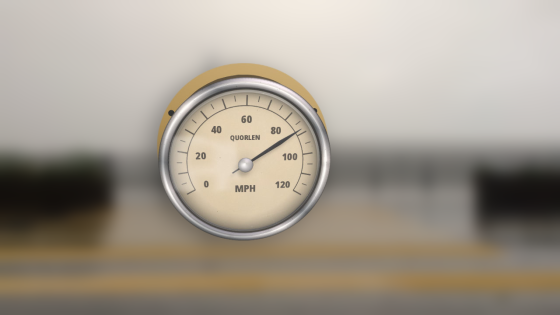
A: 87.5 mph
